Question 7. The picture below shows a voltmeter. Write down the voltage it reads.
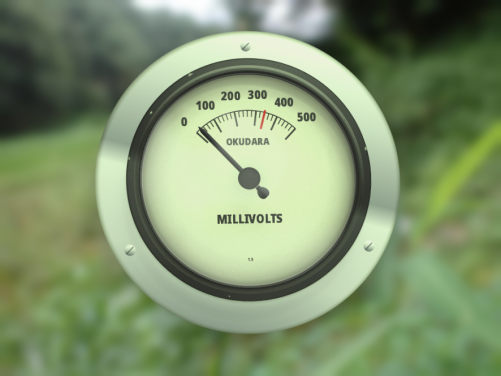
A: 20 mV
